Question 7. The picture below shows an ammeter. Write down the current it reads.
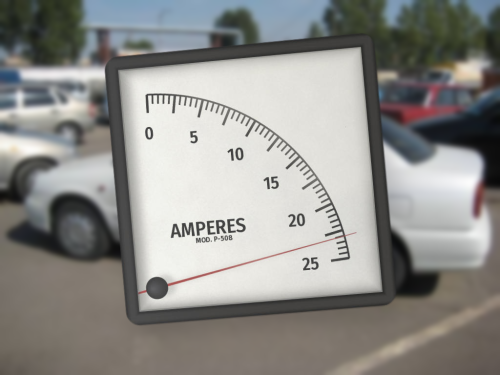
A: 23 A
